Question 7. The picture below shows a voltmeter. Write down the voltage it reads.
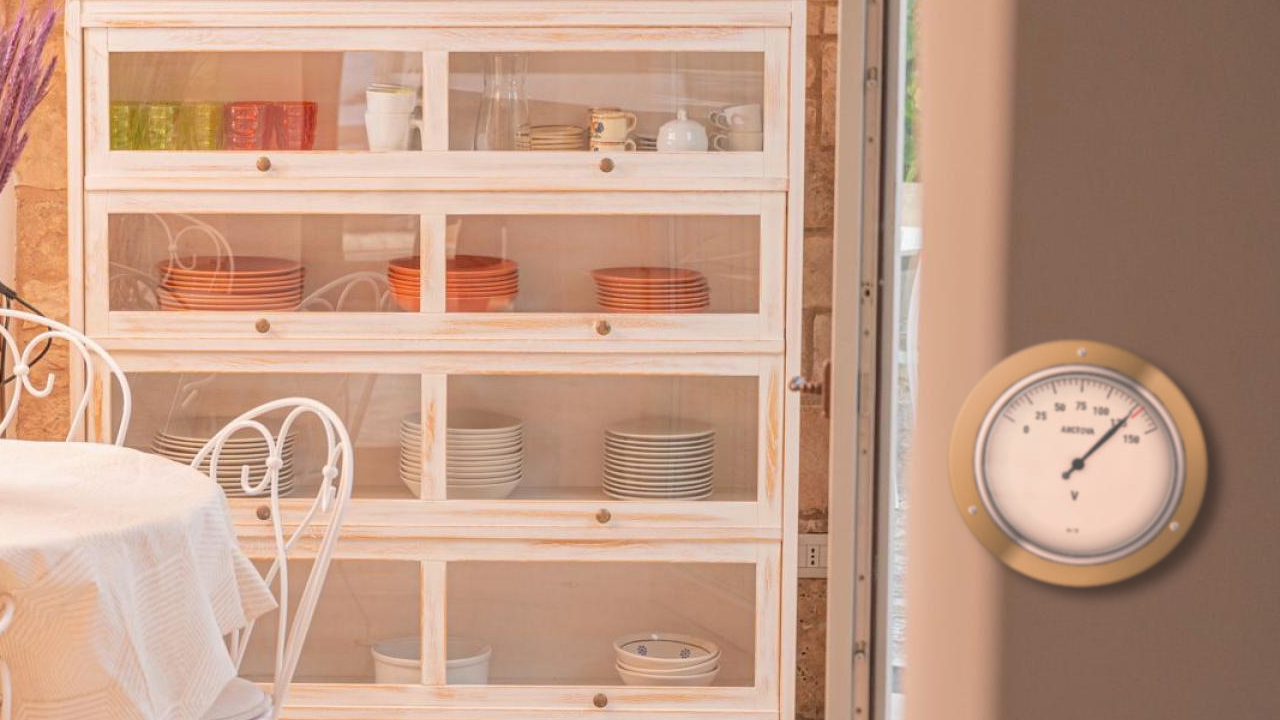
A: 125 V
